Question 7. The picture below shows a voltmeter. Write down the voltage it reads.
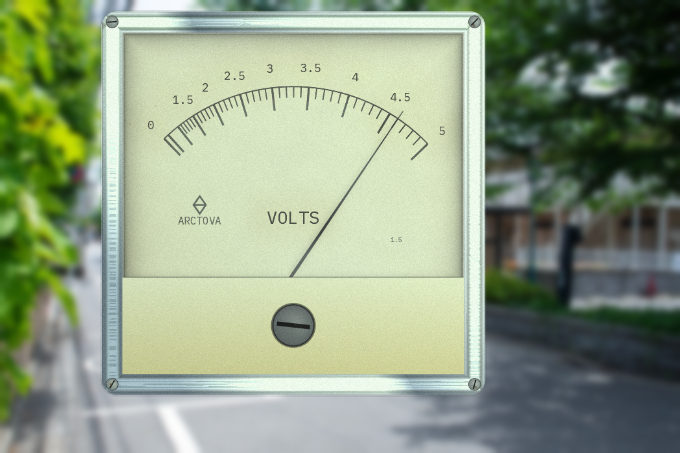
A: 4.6 V
